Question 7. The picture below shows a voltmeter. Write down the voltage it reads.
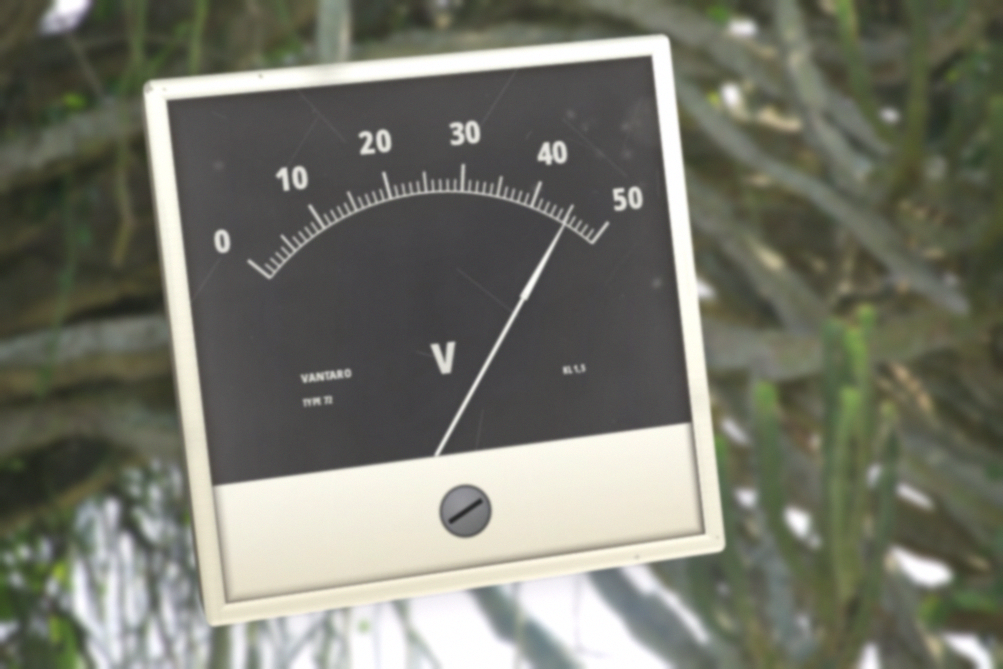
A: 45 V
